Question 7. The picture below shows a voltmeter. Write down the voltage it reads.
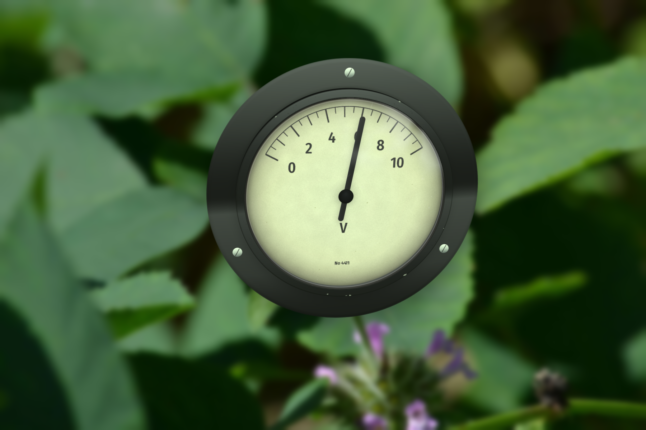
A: 6 V
